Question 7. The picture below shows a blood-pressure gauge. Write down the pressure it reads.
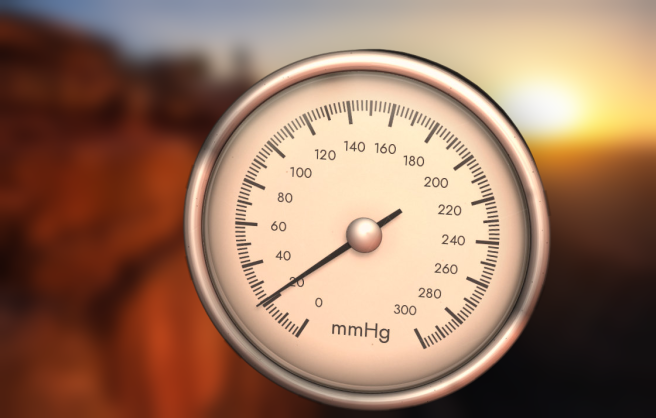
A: 22 mmHg
